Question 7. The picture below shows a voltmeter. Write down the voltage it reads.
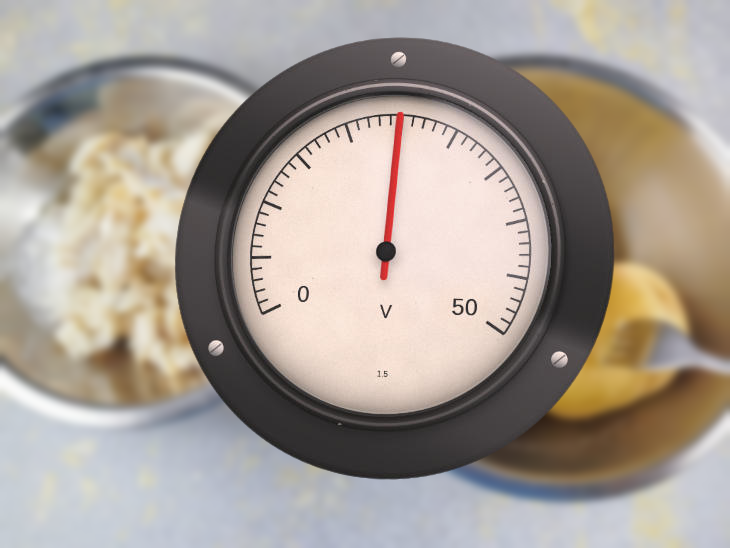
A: 25 V
